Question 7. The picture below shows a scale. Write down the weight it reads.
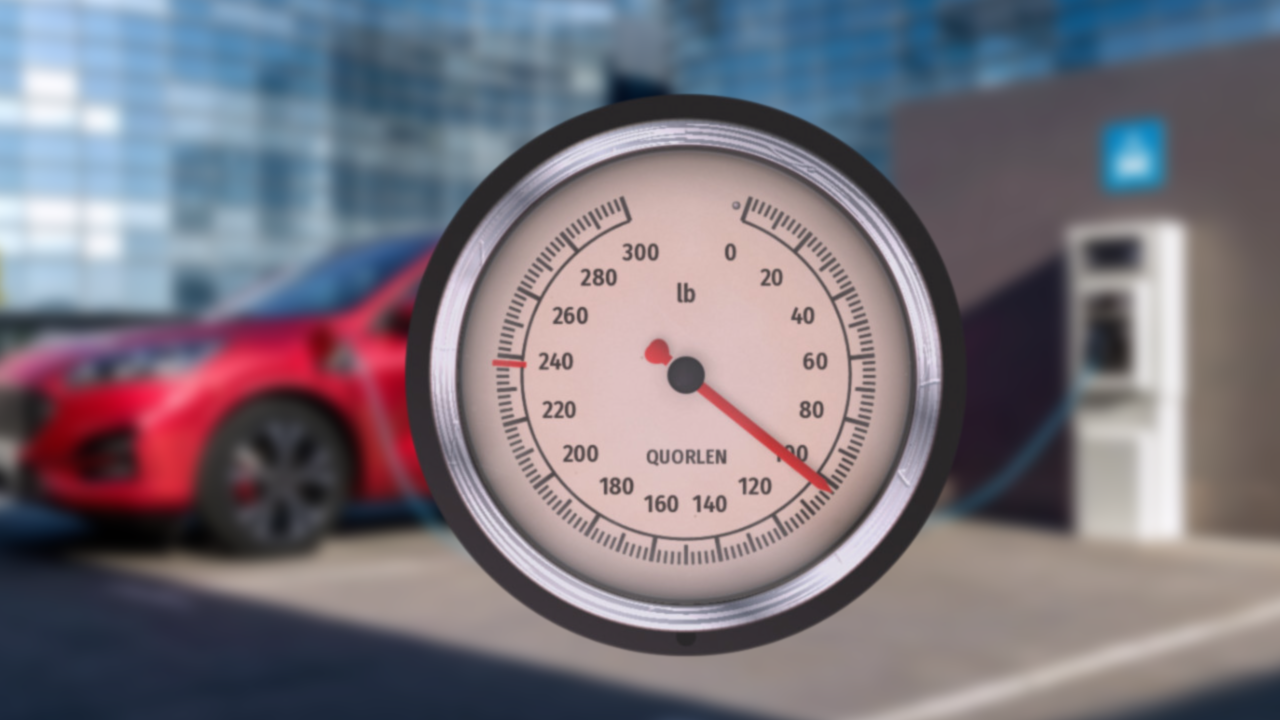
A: 102 lb
